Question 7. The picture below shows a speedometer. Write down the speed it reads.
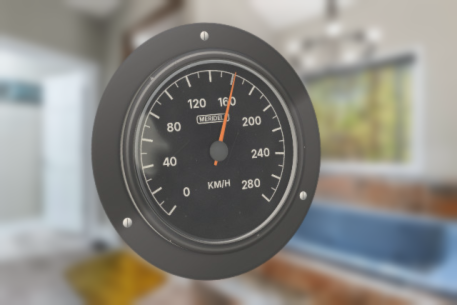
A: 160 km/h
